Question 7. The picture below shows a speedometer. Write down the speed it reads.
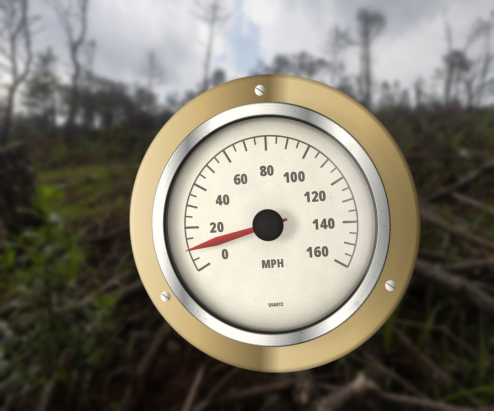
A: 10 mph
